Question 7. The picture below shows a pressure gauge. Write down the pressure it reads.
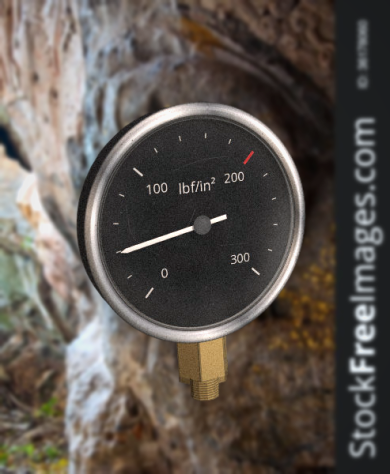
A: 40 psi
